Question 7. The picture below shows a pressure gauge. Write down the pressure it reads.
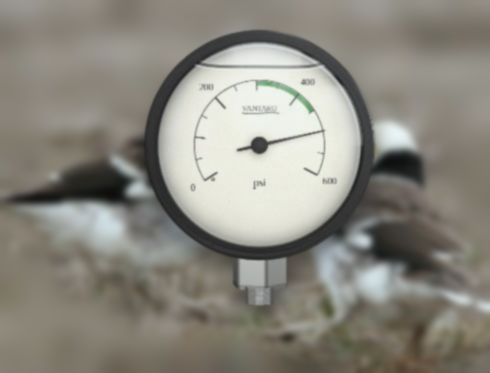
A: 500 psi
